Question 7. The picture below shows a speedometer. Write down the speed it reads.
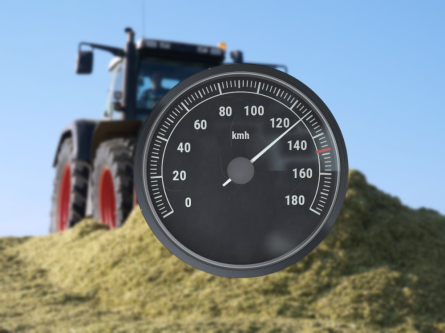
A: 128 km/h
